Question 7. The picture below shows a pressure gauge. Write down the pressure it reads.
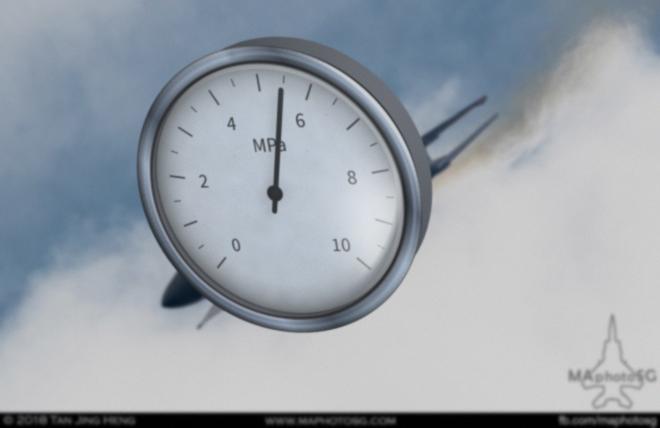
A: 5.5 MPa
